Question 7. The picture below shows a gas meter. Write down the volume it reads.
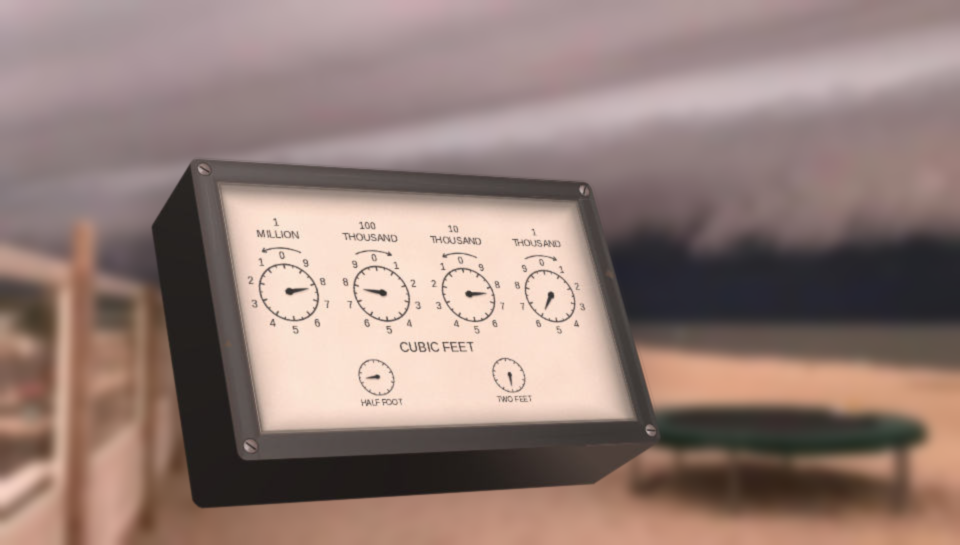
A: 777600 ft³
